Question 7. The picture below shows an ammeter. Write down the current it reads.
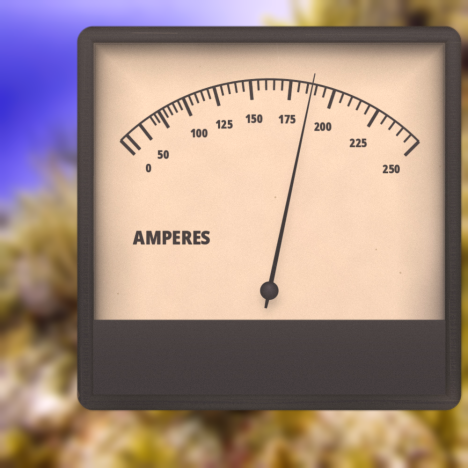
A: 187.5 A
